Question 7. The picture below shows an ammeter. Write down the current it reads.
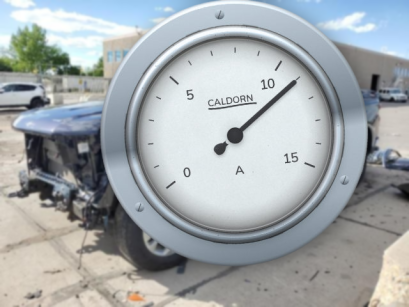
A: 11 A
